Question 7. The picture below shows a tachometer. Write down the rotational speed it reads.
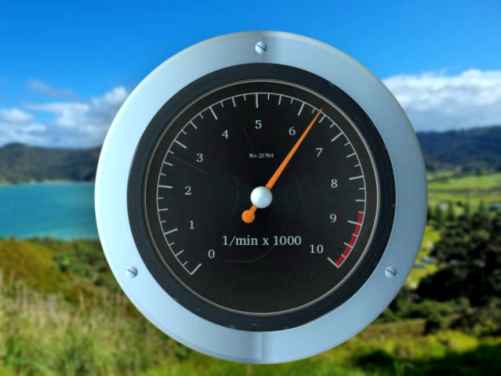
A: 6375 rpm
